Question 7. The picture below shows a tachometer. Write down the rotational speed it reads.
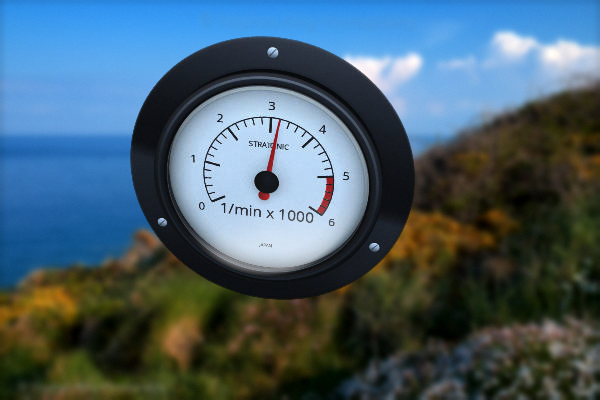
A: 3200 rpm
